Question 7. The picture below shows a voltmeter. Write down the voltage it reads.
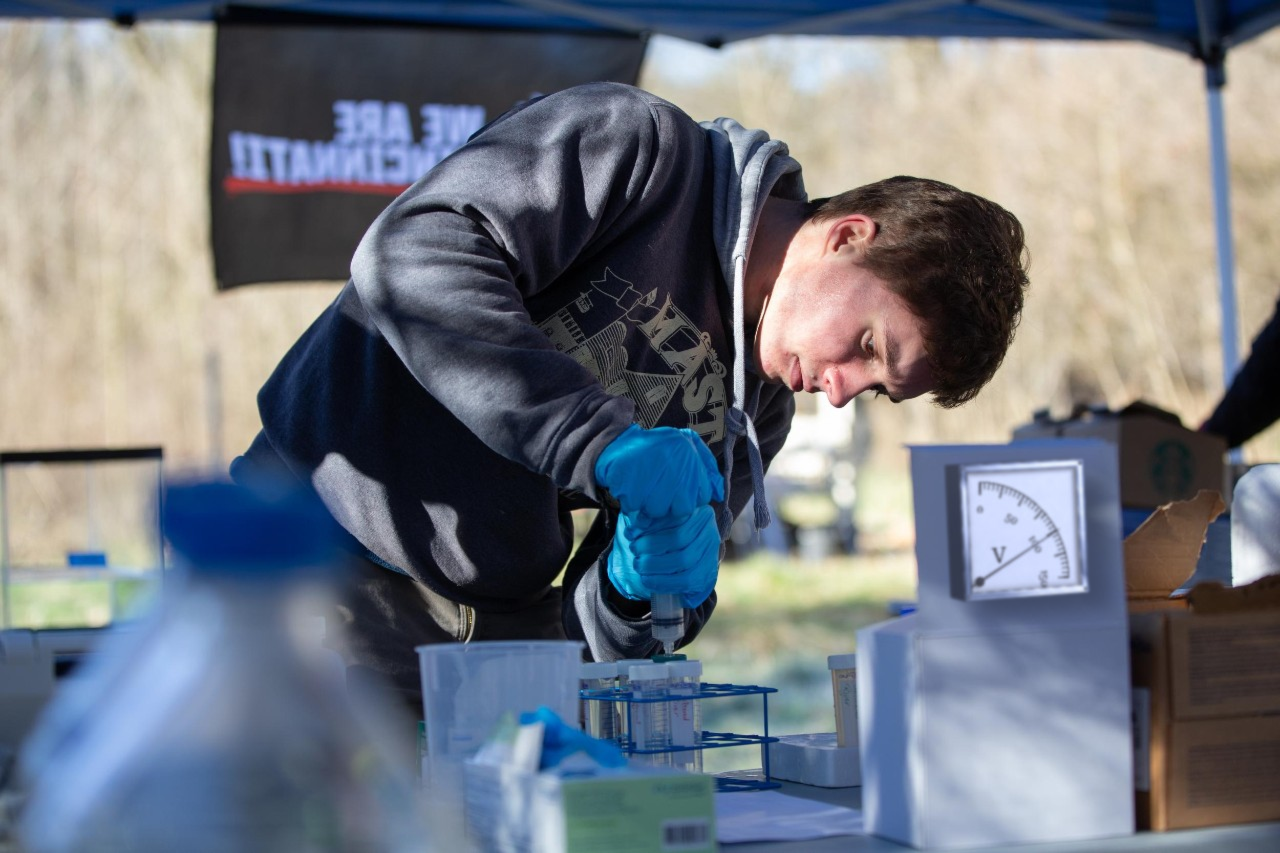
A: 100 V
